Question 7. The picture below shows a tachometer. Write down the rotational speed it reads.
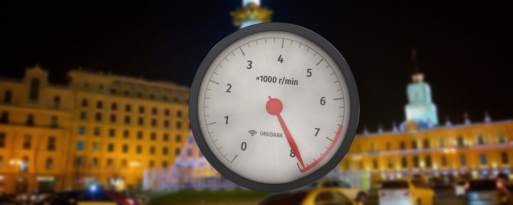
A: 7900 rpm
